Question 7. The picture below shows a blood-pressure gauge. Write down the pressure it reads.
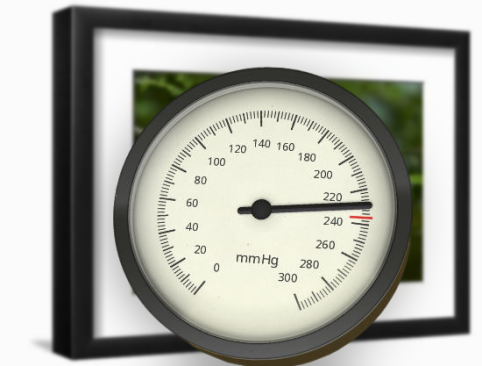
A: 230 mmHg
